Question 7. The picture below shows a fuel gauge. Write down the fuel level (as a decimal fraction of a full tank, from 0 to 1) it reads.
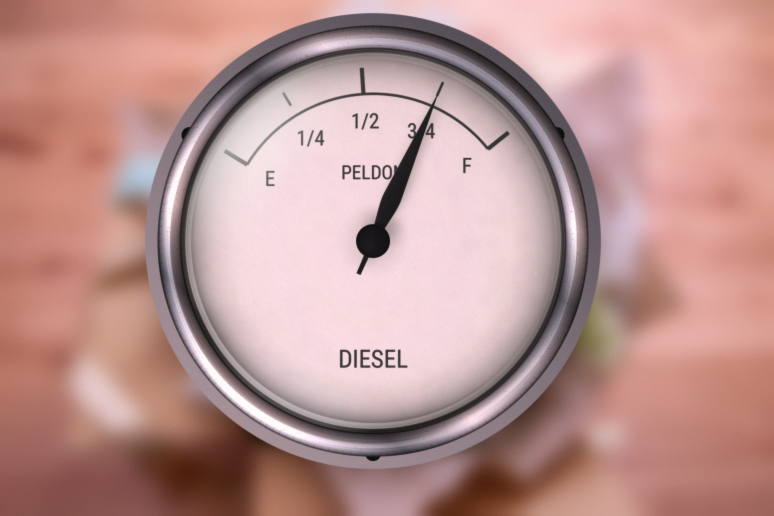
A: 0.75
